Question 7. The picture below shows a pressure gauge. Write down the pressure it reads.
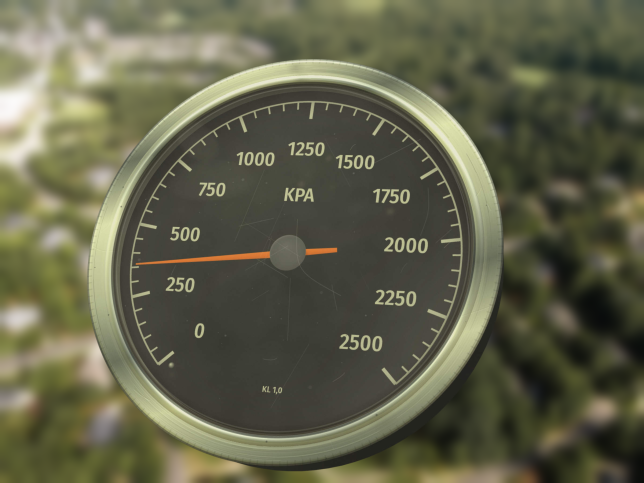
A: 350 kPa
